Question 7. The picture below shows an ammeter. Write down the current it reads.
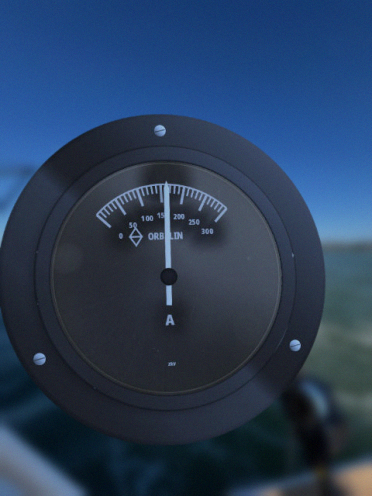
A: 160 A
